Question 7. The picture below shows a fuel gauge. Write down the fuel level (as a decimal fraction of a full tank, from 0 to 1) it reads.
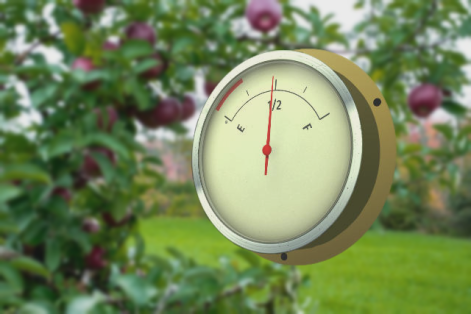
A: 0.5
